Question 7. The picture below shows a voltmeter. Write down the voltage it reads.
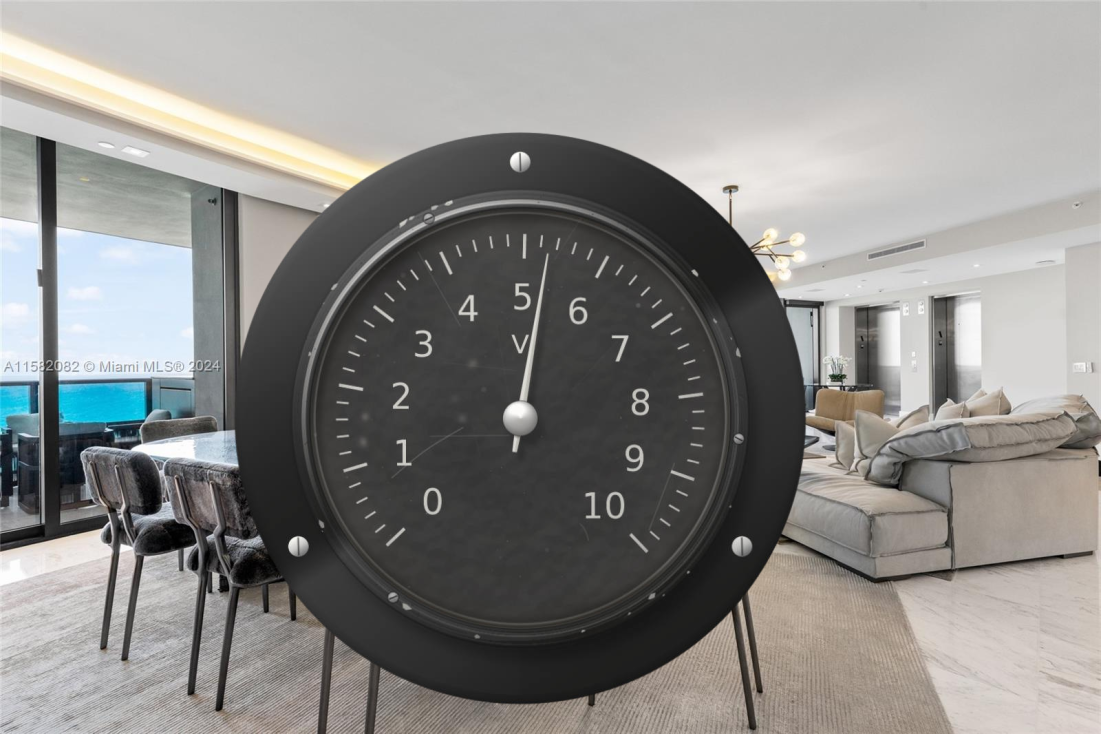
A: 5.3 V
